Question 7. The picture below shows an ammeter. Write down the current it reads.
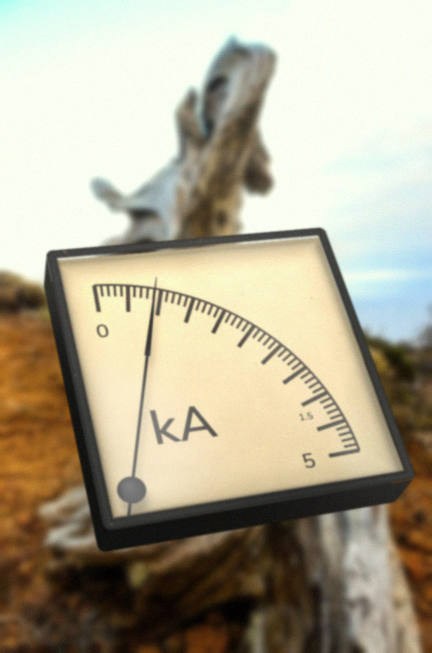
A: 0.9 kA
